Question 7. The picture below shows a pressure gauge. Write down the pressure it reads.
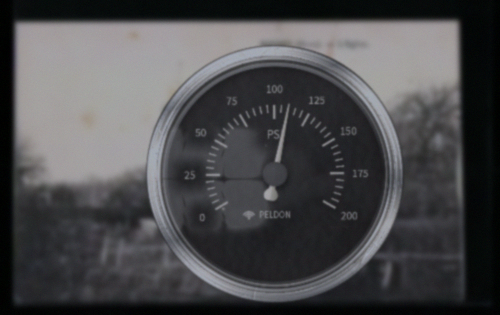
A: 110 psi
